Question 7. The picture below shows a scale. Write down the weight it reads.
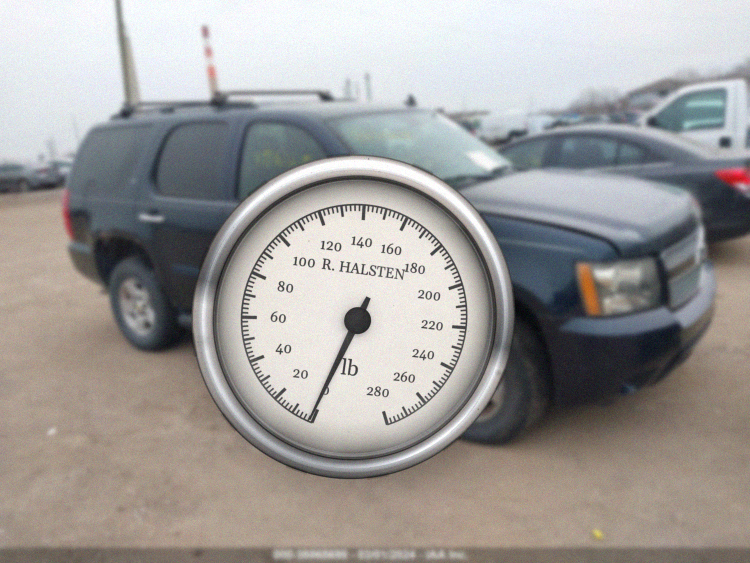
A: 2 lb
